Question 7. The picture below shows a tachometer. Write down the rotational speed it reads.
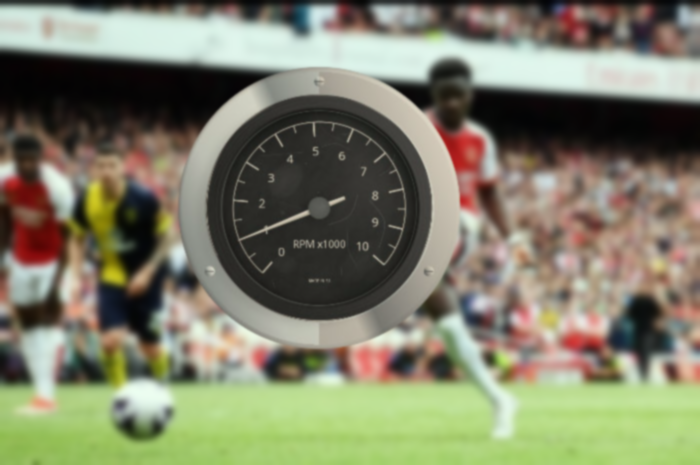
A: 1000 rpm
